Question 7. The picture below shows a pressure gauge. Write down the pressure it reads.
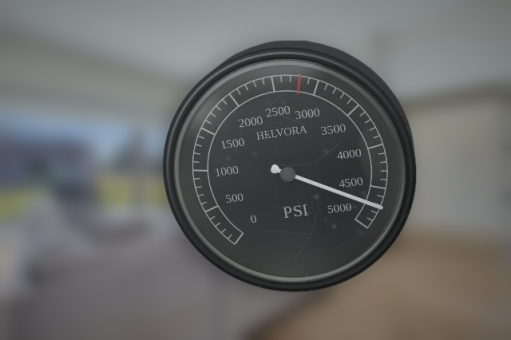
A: 4700 psi
